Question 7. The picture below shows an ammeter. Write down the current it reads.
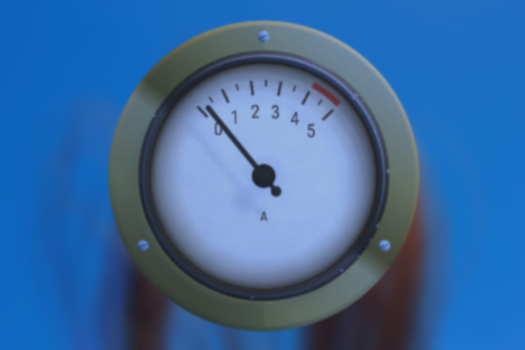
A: 0.25 A
